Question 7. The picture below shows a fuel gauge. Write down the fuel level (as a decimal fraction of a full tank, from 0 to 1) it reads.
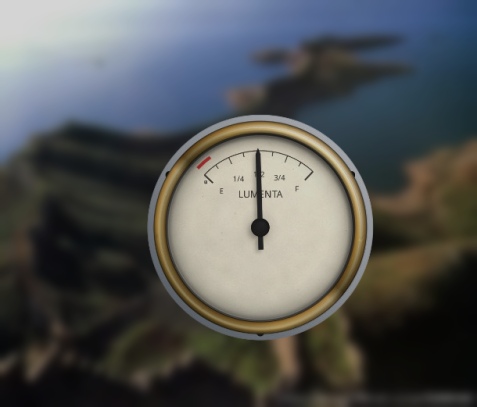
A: 0.5
